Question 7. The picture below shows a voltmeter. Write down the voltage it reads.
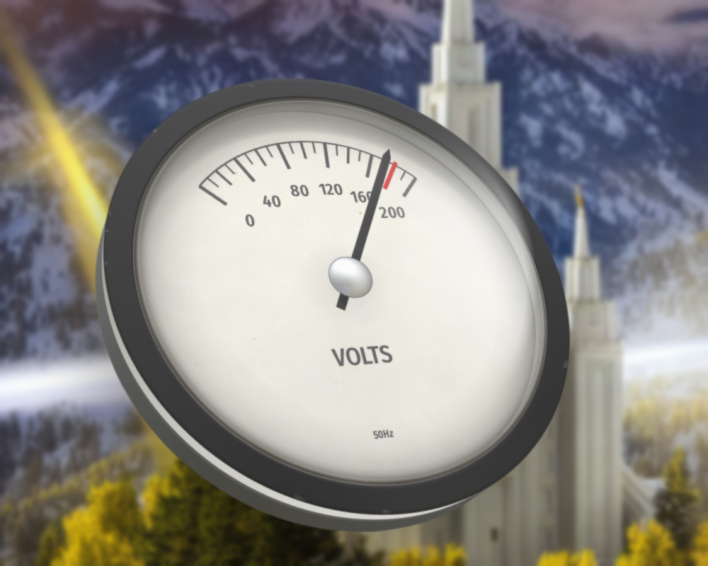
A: 170 V
